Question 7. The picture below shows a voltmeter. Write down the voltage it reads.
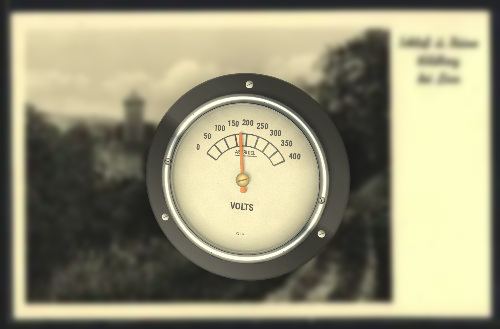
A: 175 V
